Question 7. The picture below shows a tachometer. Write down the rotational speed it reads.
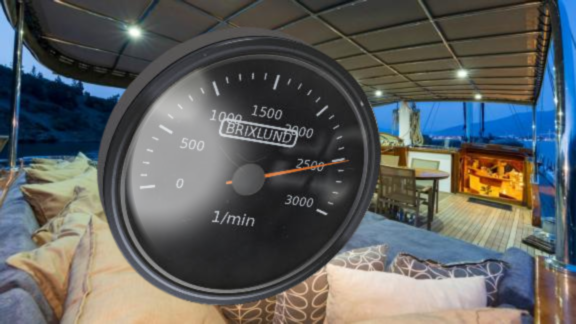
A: 2500 rpm
